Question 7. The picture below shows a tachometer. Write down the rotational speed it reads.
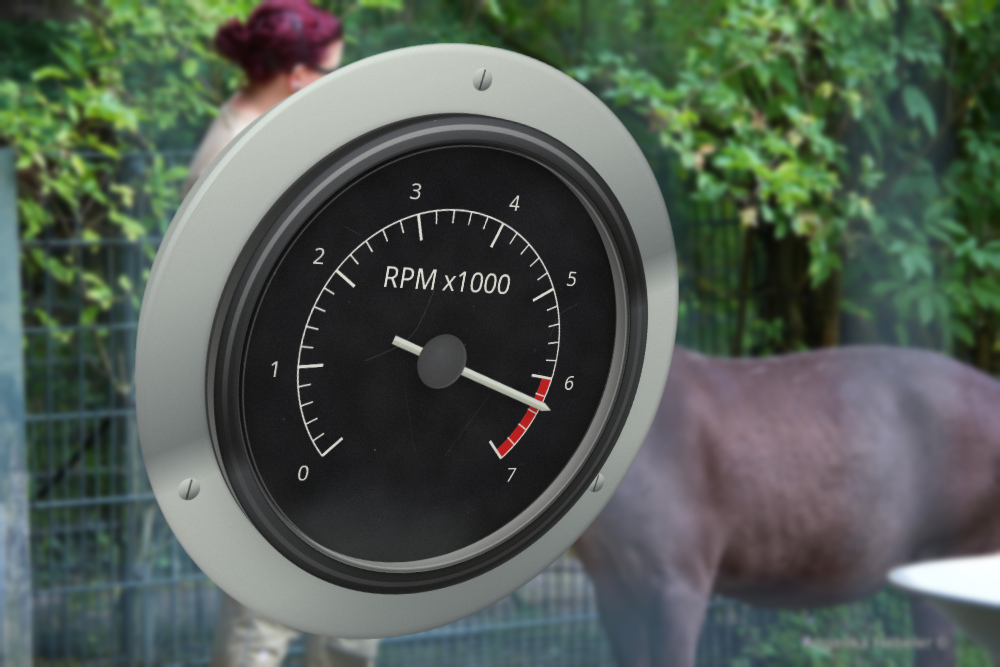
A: 6300 rpm
